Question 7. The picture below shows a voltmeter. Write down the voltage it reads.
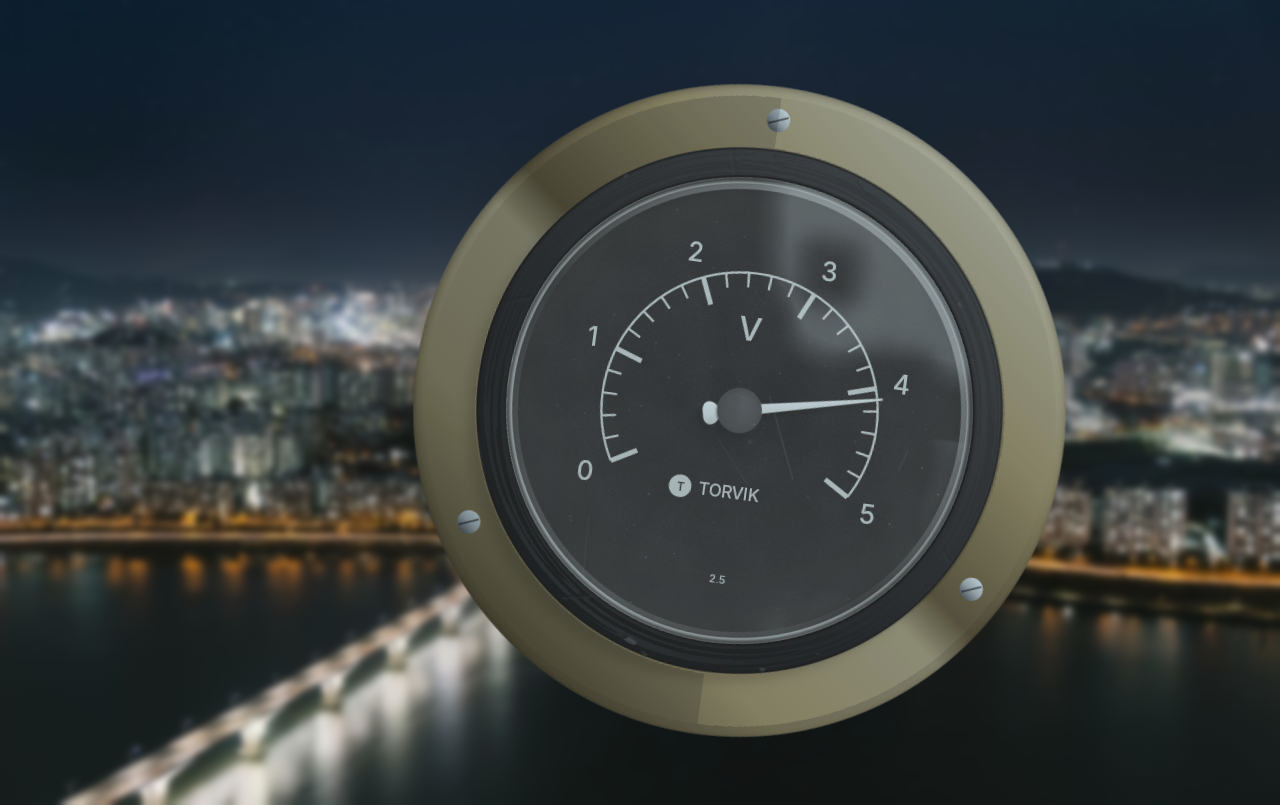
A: 4.1 V
